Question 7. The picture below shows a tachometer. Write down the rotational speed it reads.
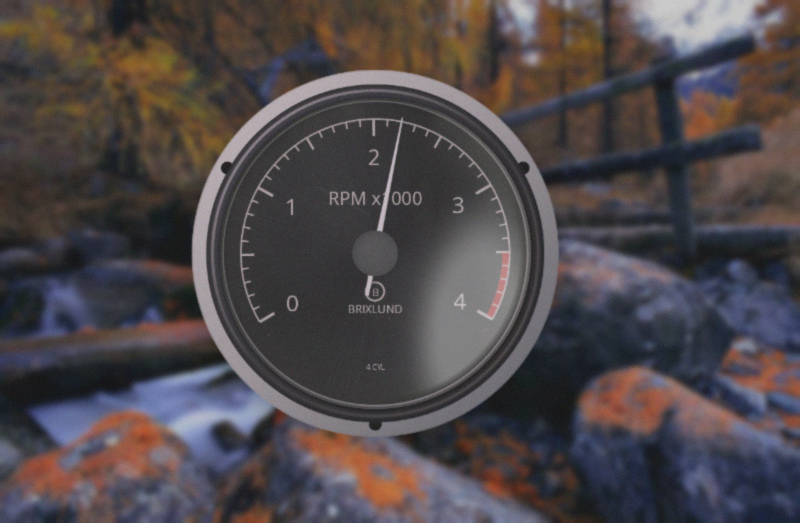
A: 2200 rpm
